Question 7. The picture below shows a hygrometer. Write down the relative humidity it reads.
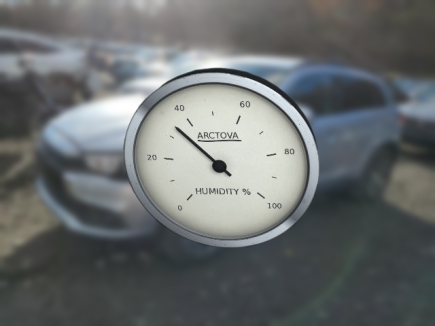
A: 35 %
